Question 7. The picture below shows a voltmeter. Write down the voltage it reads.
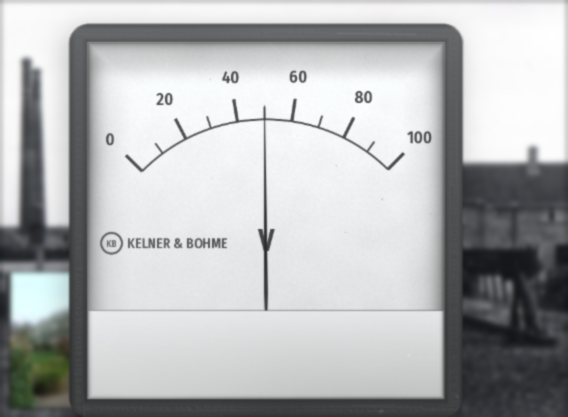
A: 50 V
